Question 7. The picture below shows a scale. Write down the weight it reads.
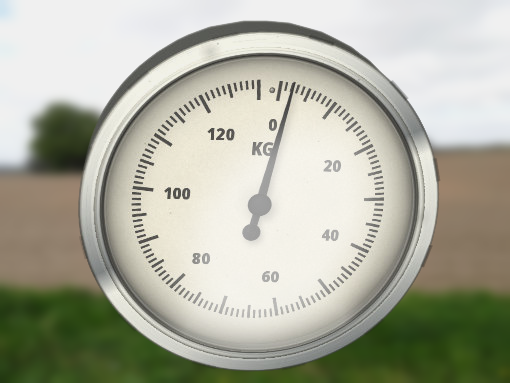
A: 2 kg
